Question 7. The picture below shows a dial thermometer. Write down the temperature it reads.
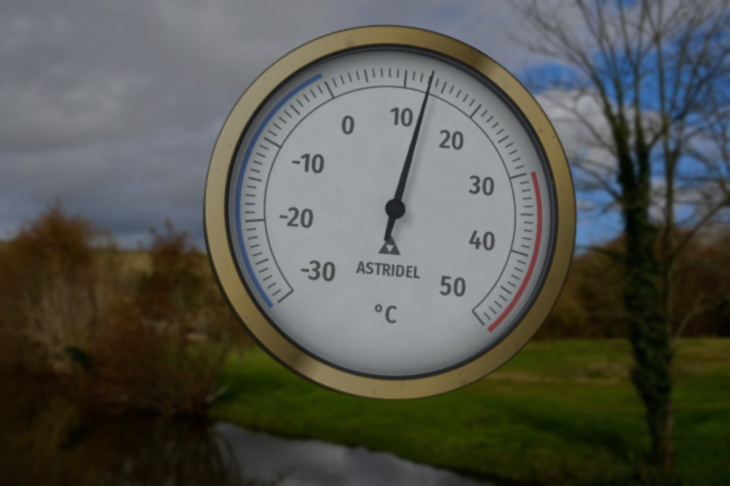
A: 13 °C
